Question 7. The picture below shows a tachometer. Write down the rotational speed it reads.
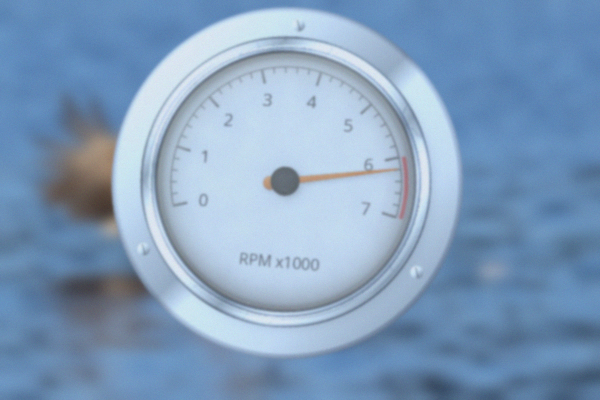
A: 6200 rpm
